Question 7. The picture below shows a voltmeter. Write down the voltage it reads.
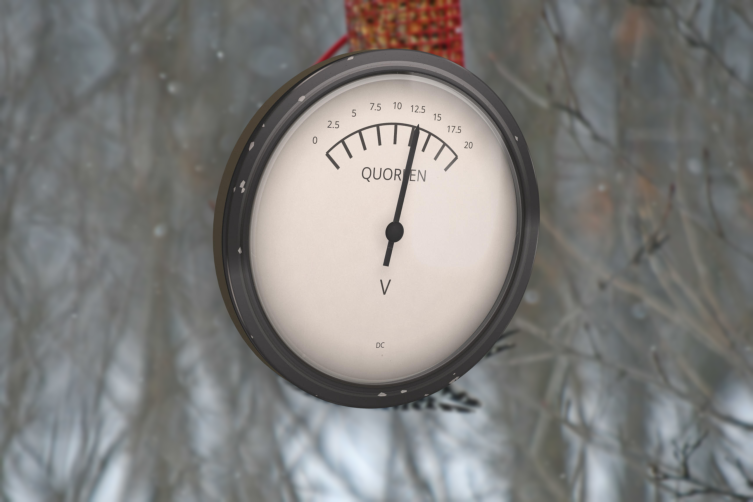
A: 12.5 V
